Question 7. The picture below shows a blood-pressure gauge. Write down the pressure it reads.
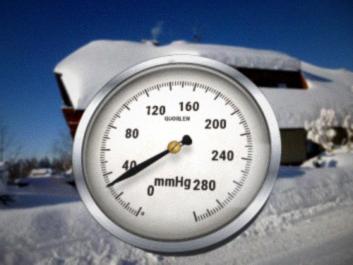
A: 30 mmHg
